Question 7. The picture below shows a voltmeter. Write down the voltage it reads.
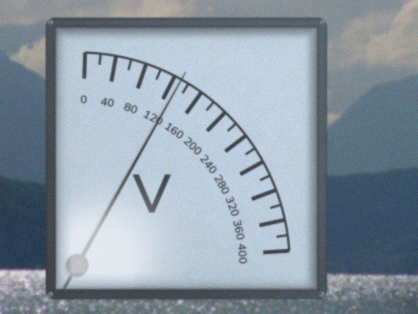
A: 130 V
